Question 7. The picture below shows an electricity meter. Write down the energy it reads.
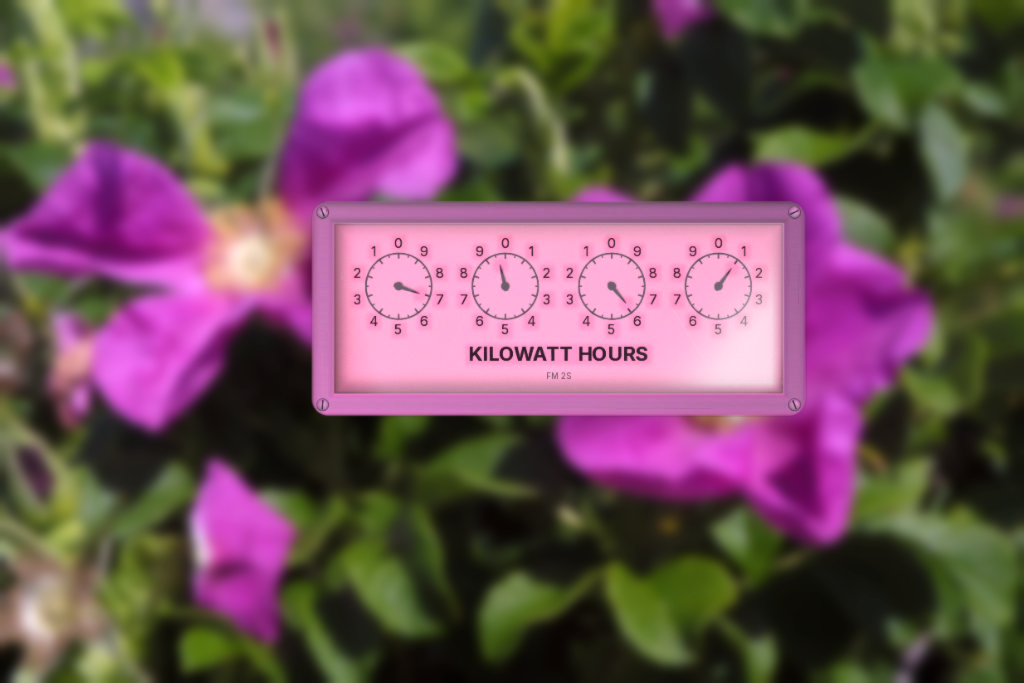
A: 6961 kWh
